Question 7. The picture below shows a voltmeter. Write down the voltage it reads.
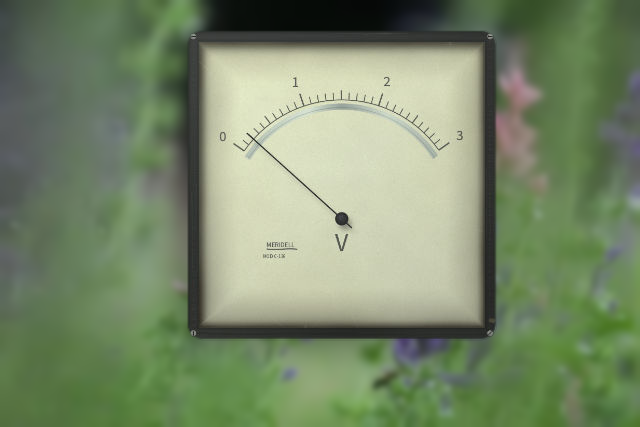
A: 0.2 V
